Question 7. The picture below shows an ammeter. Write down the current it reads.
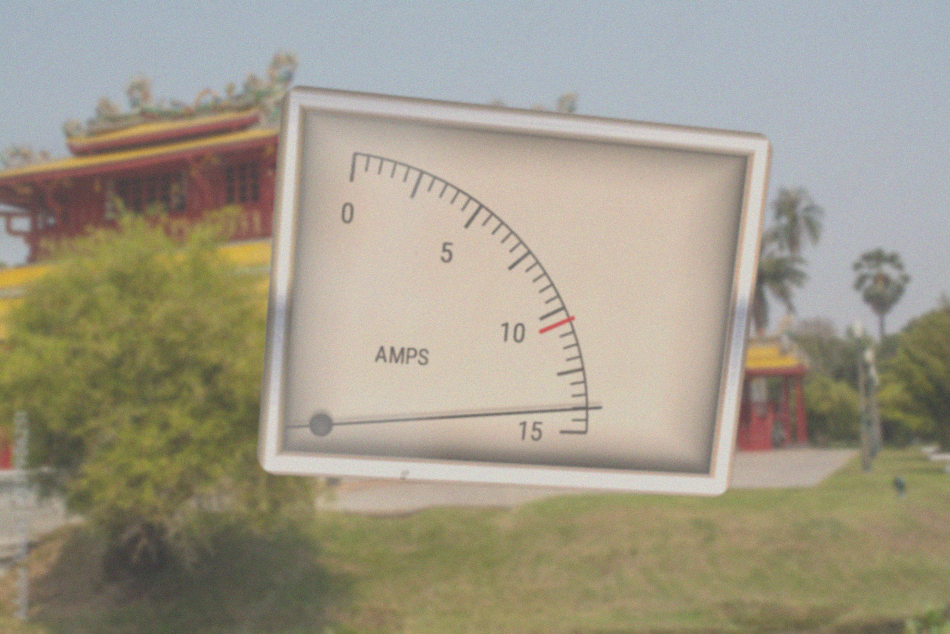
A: 14 A
